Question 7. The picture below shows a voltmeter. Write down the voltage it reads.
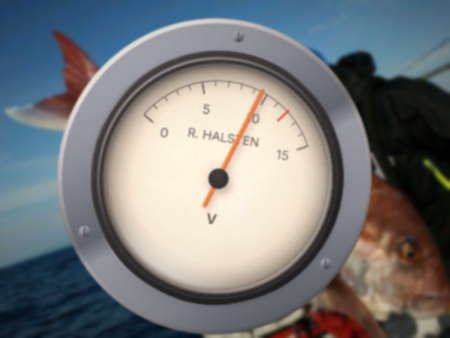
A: 9.5 V
